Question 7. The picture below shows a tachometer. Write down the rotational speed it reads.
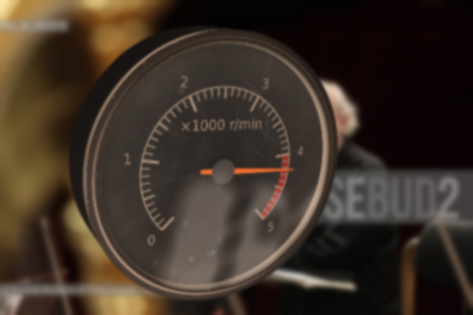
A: 4200 rpm
